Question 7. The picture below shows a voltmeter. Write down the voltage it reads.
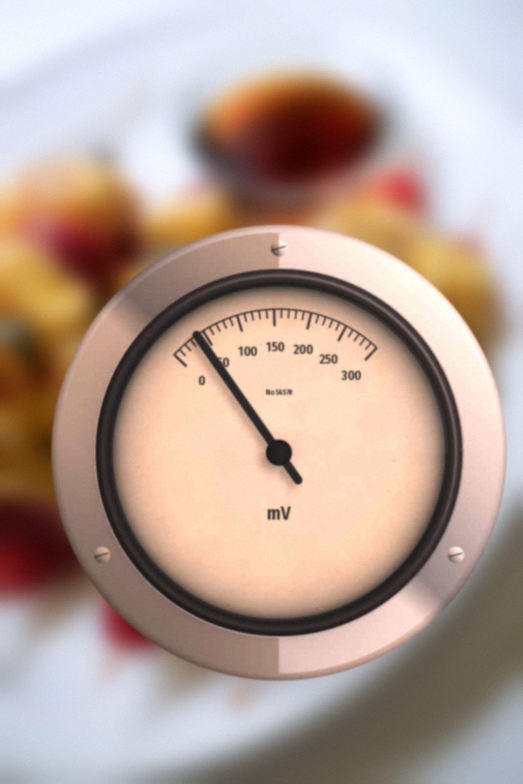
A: 40 mV
